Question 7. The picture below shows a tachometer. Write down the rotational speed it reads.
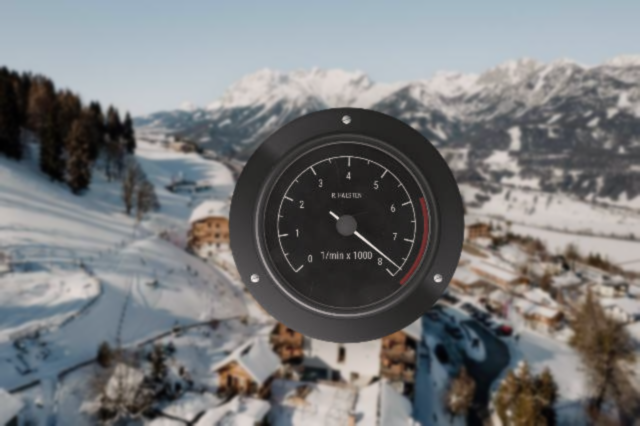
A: 7750 rpm
